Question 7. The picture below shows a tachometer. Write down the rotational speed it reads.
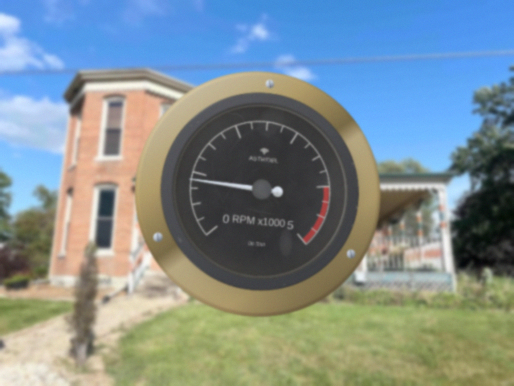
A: 875 rpm
